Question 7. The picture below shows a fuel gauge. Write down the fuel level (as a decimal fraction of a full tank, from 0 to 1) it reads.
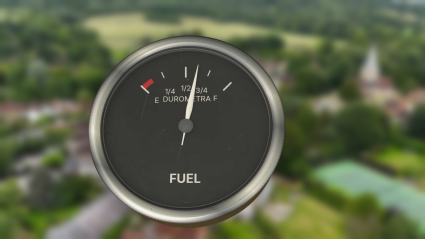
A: 0.625
